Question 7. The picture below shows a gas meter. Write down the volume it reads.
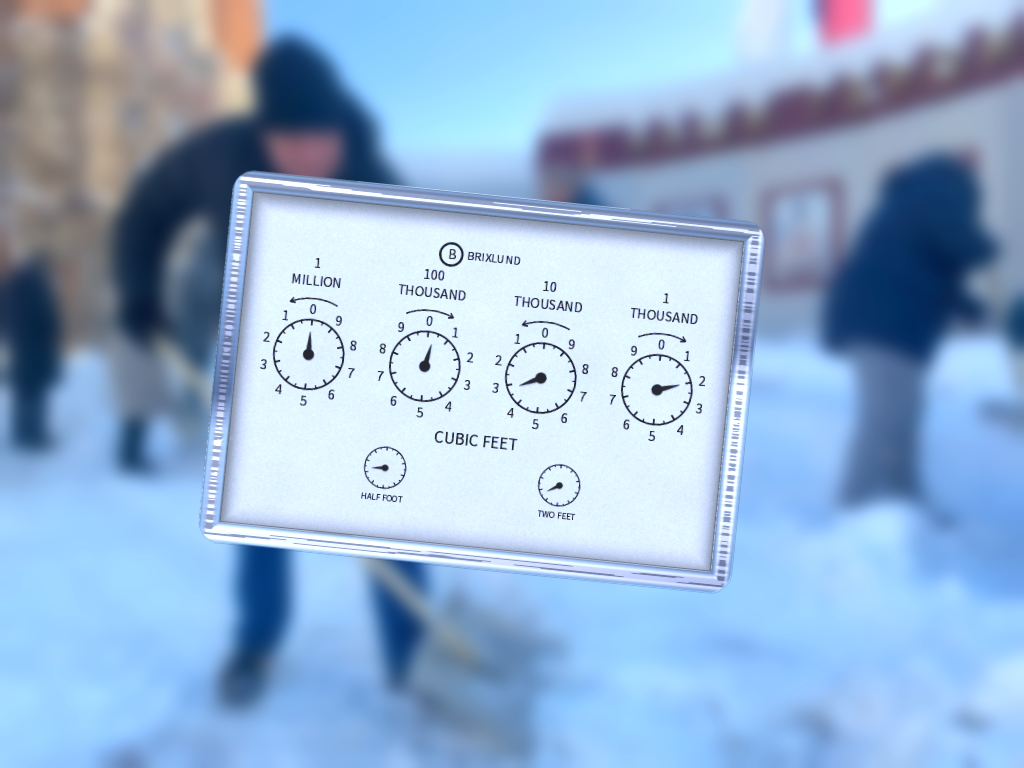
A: 3200 ft³
